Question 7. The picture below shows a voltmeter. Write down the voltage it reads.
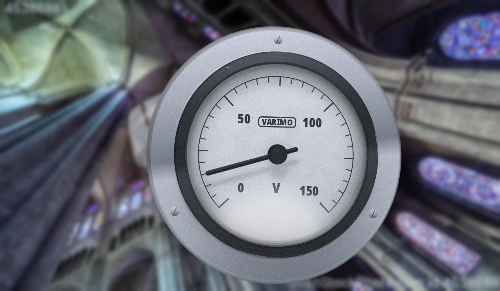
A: 15 V
